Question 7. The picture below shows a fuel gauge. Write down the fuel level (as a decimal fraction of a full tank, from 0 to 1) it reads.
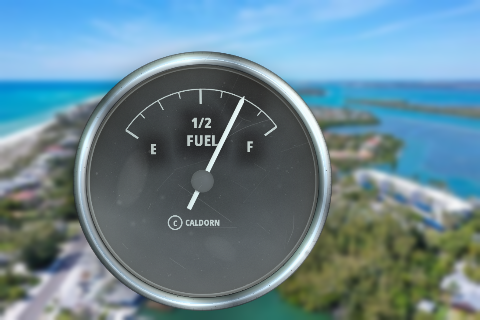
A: 0.75
